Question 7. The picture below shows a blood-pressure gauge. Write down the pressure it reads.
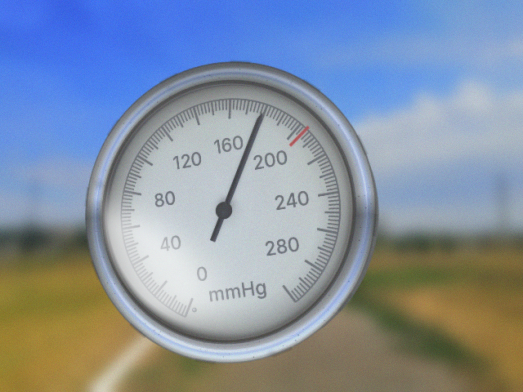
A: 180 mmHg
